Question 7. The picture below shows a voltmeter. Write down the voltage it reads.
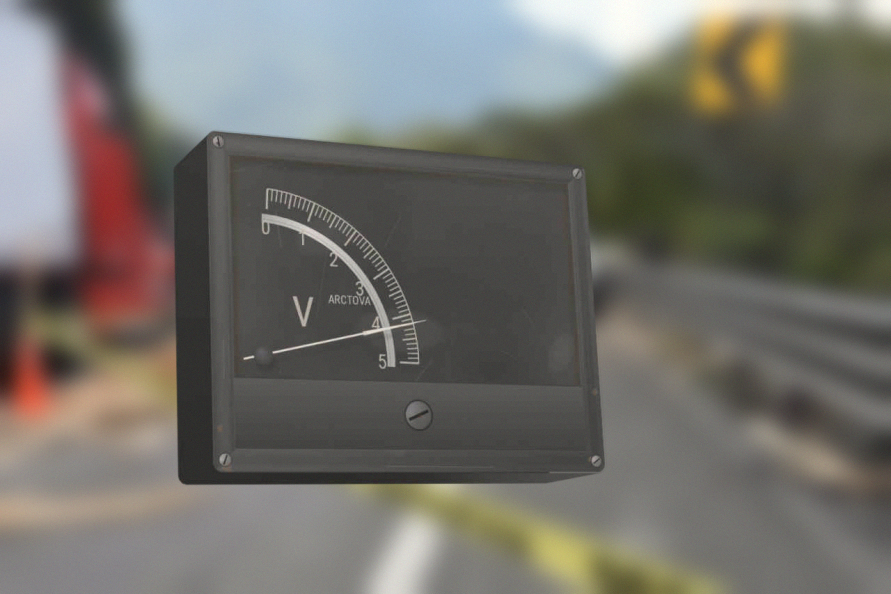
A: 4.2 V
